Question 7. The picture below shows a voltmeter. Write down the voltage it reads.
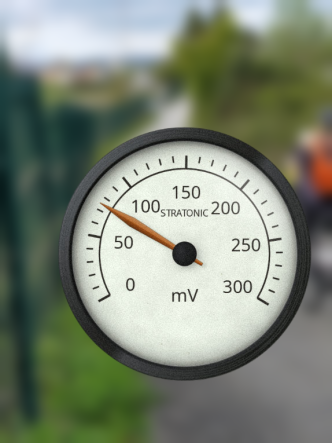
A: 75 mV
